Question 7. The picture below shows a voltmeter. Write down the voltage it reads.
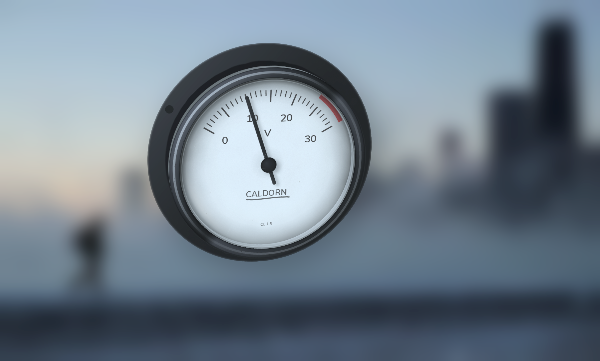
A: 10 V
